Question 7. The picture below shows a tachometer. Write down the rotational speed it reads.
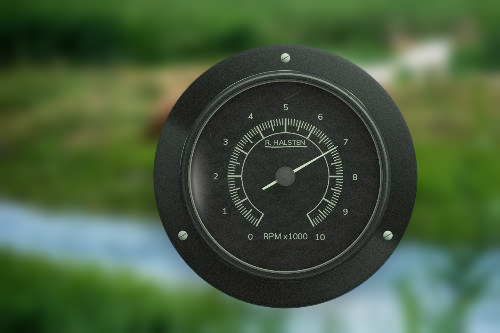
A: 7000 rpm
